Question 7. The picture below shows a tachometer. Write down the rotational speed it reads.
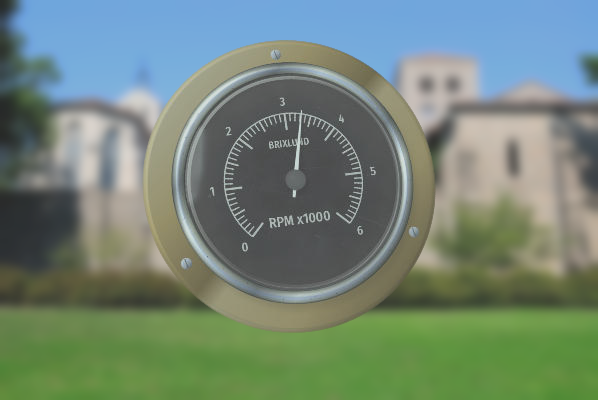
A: 3300 rpm
